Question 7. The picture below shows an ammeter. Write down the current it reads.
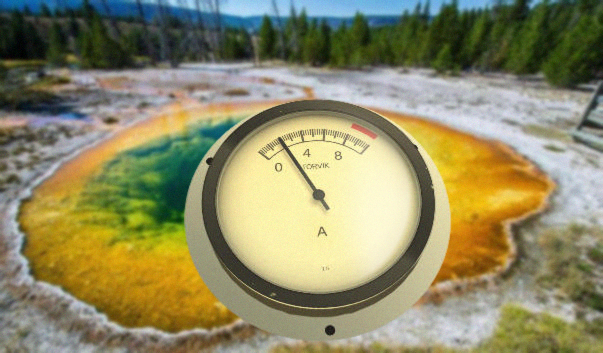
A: 2 A
